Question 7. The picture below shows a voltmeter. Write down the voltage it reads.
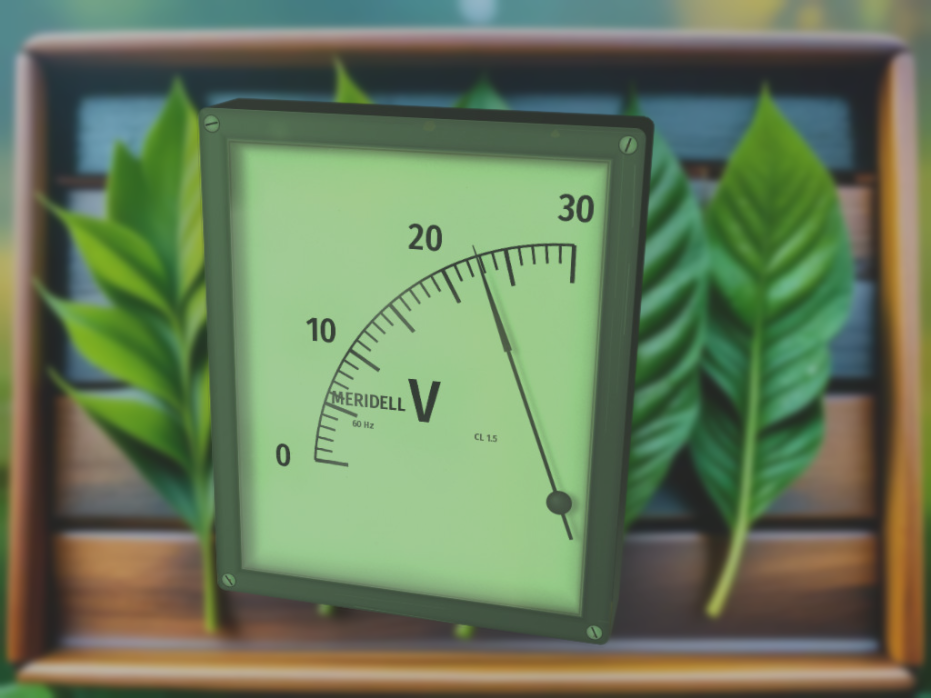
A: 23 V
